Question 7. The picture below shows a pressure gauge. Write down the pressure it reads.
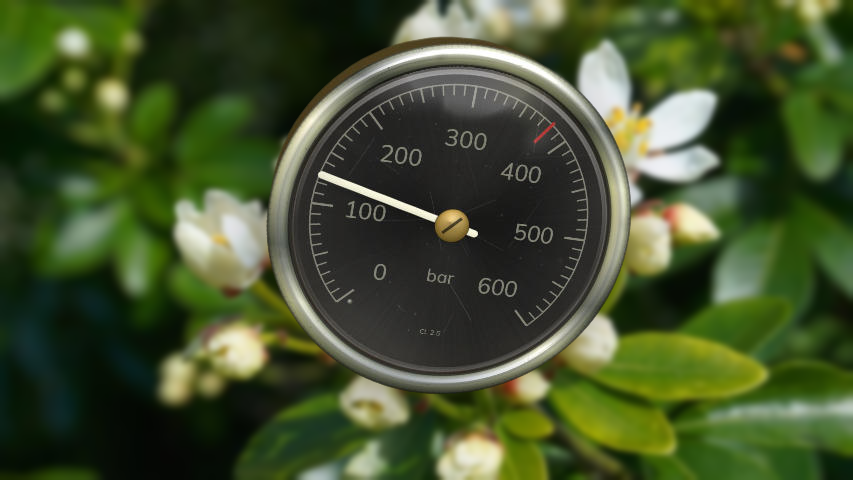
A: 130 bar
